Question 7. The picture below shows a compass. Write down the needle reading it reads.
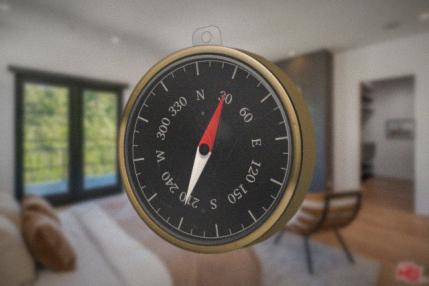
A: 30 °
